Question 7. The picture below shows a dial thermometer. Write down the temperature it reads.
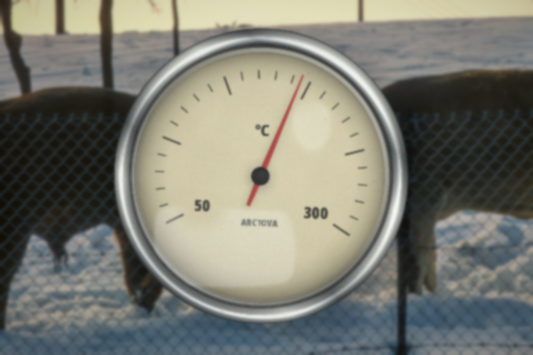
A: 195 °C
